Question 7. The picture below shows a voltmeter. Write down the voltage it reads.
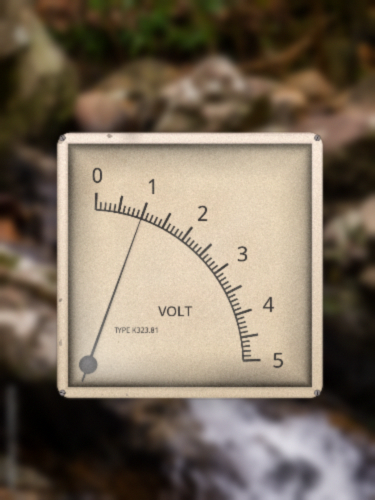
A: 1 V
